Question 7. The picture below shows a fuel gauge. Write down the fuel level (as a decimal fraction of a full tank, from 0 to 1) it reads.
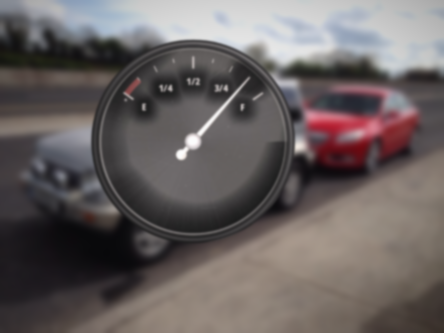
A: 0.875
